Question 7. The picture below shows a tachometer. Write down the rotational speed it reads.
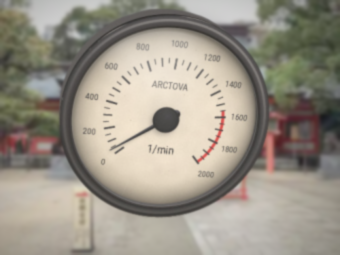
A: 50 rpm
